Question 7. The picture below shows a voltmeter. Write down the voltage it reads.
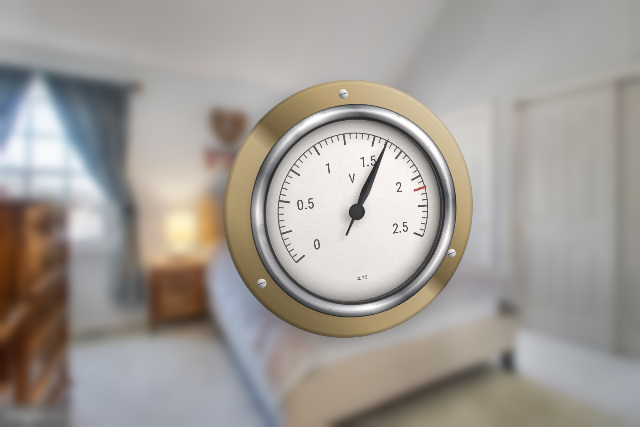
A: 1.6 V
